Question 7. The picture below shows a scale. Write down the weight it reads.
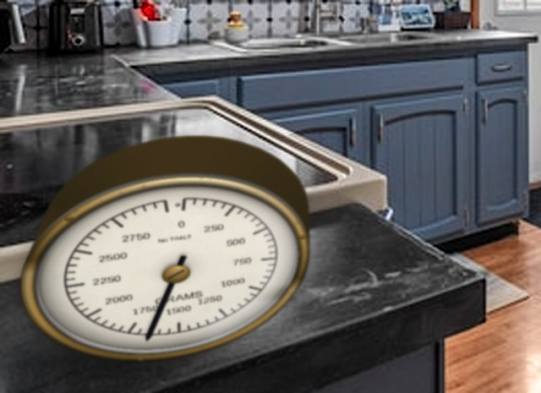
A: 1650 g
